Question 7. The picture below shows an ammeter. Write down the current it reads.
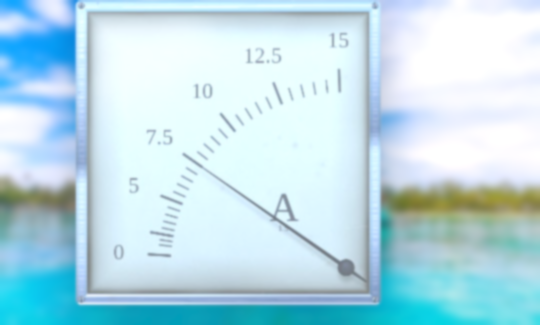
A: 7.5 A
